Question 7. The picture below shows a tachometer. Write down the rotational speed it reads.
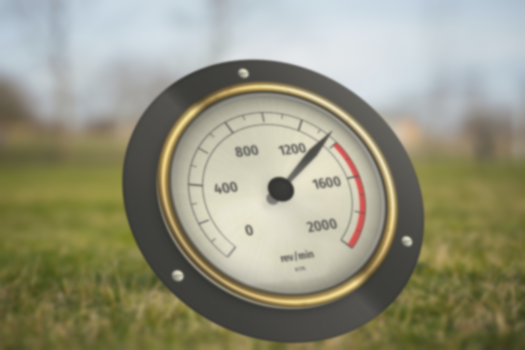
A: 1350 rpm
